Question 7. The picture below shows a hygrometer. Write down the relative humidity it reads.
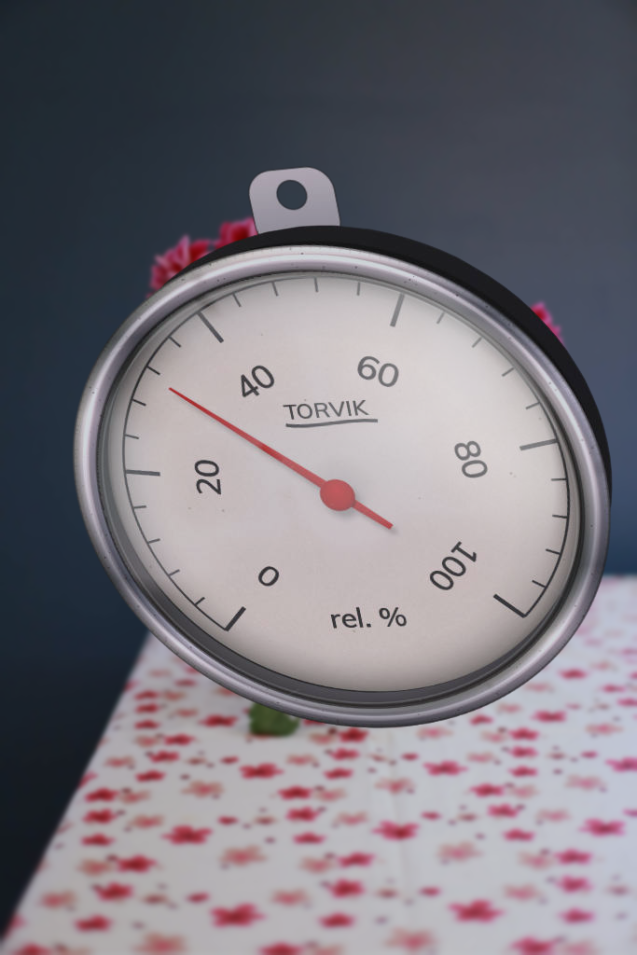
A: 32 %
